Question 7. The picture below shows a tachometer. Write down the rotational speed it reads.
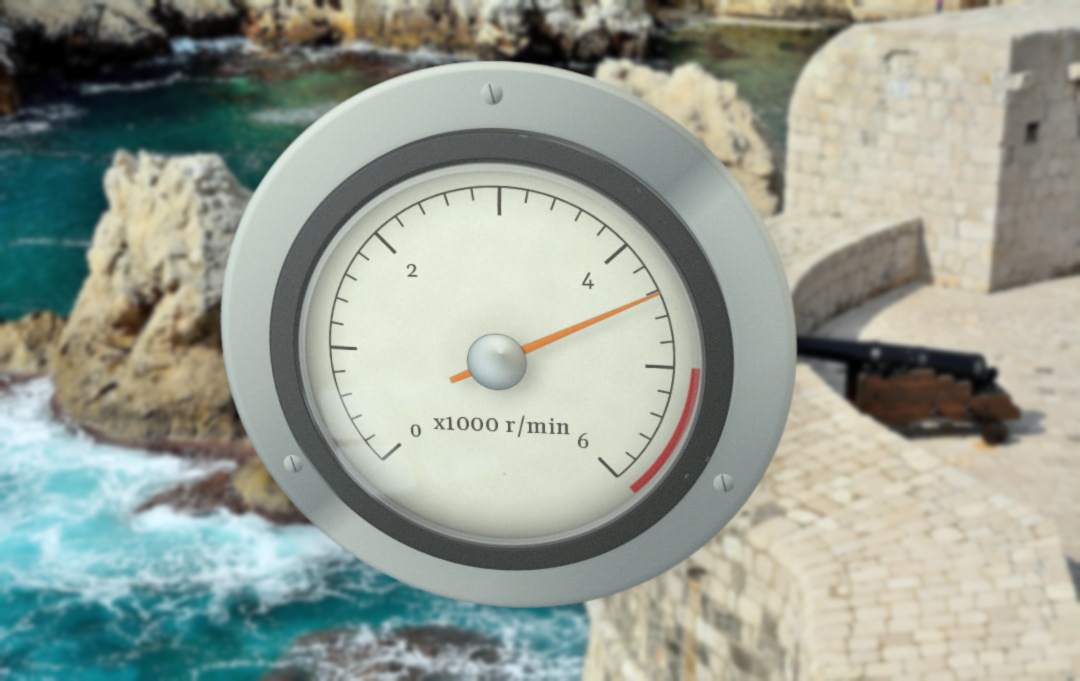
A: 4400 rpm
